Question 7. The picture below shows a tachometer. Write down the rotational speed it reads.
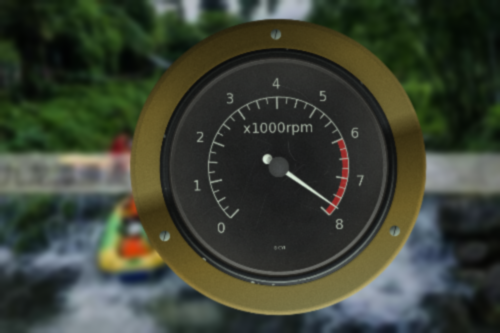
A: 7750 rpm
